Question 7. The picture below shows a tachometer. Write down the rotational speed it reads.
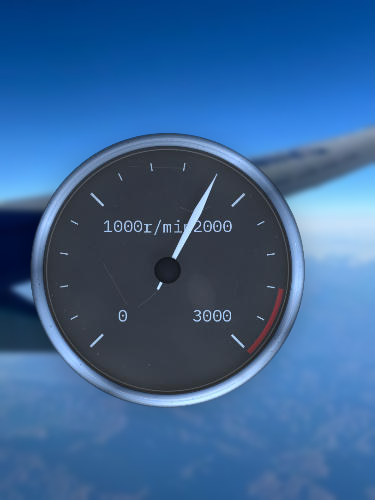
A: 1800 rpm
